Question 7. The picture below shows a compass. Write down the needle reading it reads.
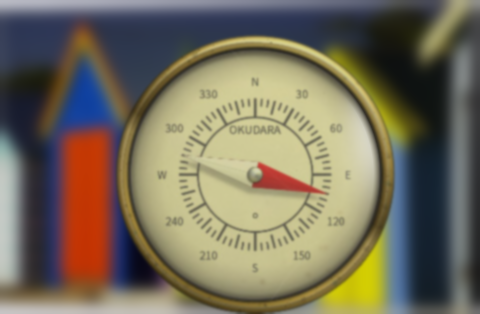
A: 105 °
